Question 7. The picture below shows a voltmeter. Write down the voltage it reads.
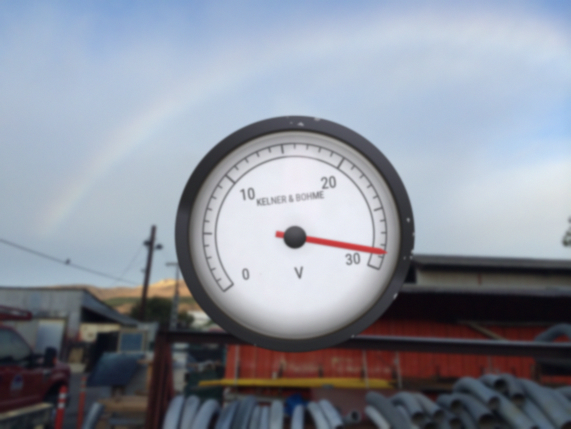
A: 28.5 V
